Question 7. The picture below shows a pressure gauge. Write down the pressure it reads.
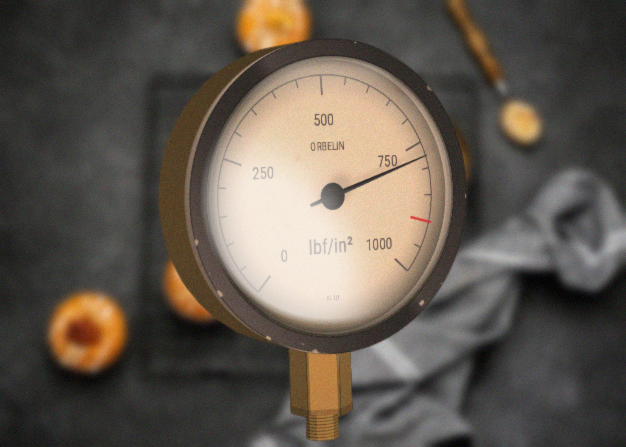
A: 775 psi
